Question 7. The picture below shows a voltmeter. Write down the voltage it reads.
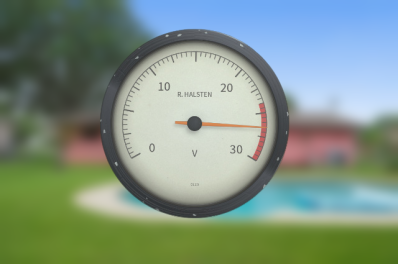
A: 26.5 V
